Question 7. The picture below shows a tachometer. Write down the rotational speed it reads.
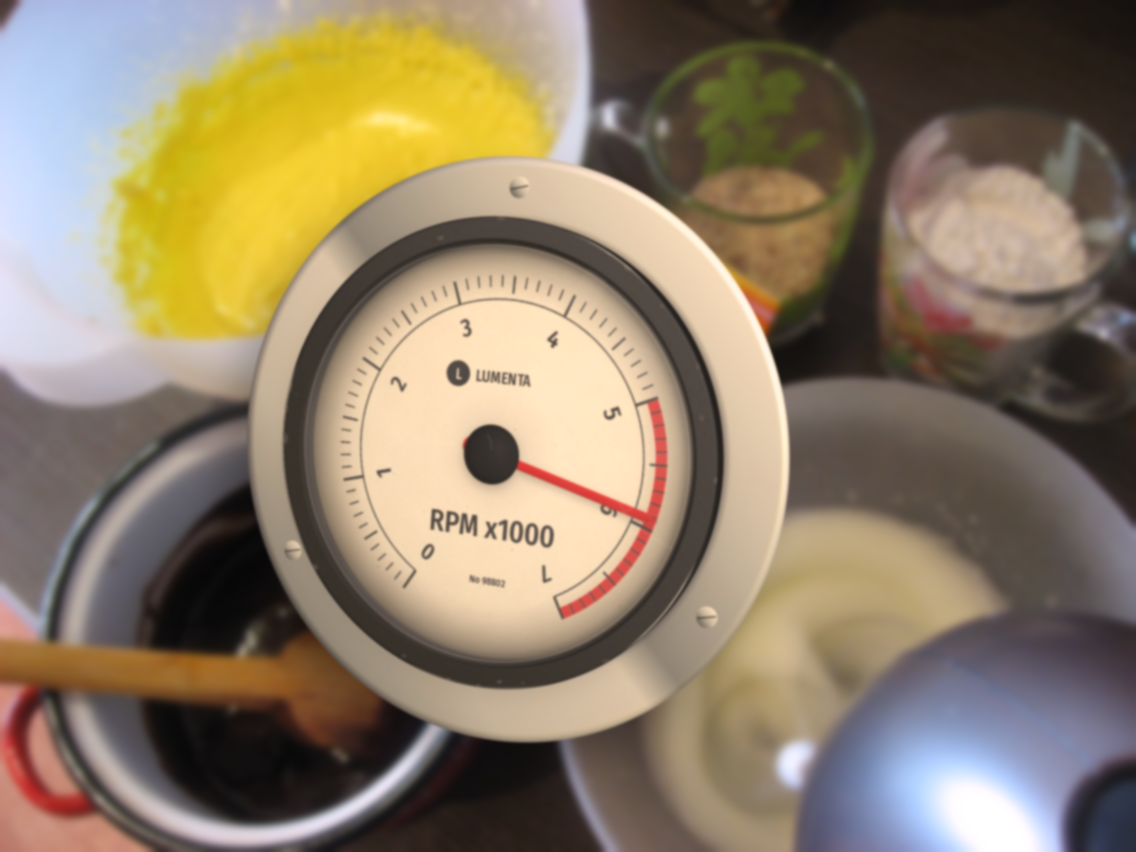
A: 5900 rpm
